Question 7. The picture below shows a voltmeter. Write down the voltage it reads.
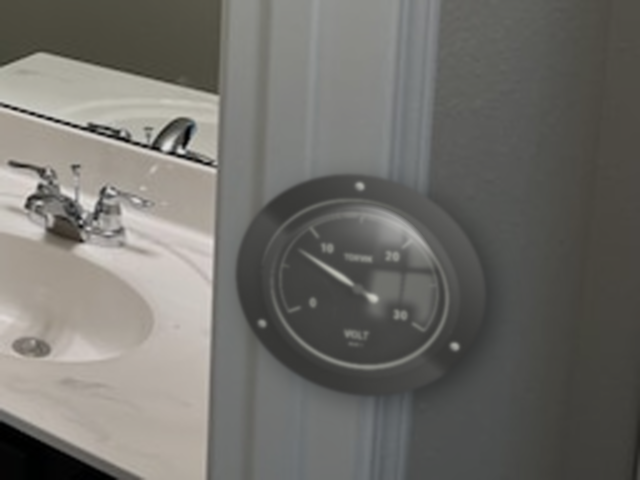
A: 7.5 V
